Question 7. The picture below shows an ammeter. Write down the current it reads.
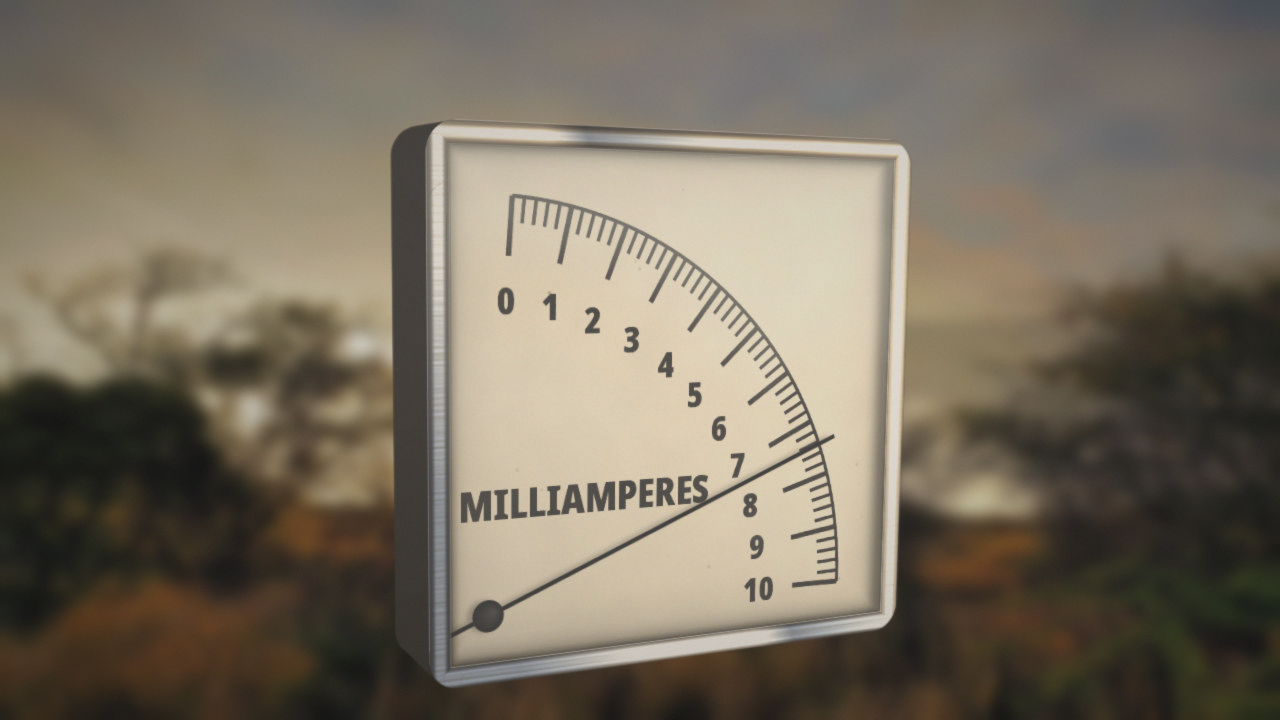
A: 7.4 mA
